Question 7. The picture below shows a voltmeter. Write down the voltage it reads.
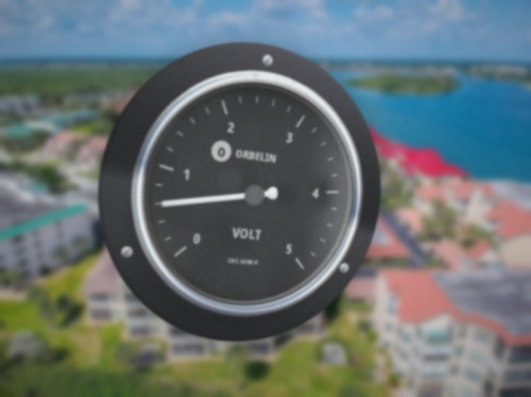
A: 0.6 V
